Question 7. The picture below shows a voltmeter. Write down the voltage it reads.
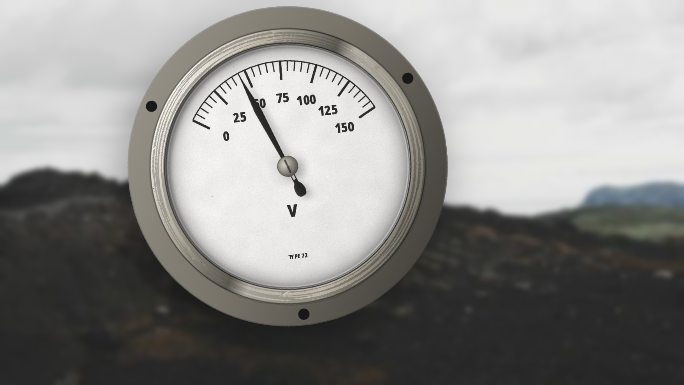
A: 45 V
